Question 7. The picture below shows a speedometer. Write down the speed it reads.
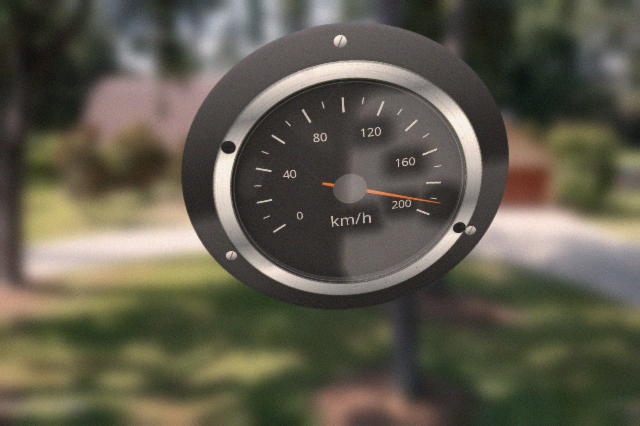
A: 190 km/h
